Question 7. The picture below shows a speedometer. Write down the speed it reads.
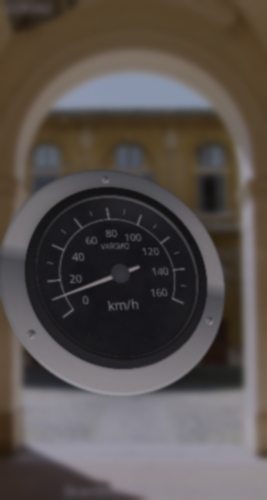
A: 10 km/h
